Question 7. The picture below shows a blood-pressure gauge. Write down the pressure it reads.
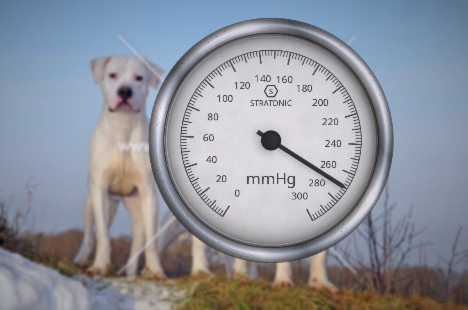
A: 270 mmHg
